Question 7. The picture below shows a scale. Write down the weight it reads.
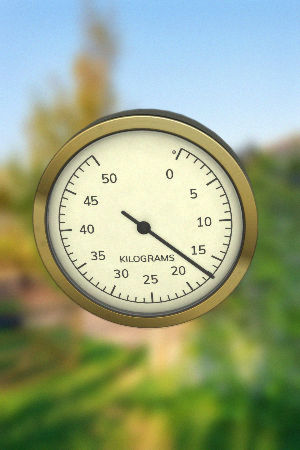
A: 17 kg
